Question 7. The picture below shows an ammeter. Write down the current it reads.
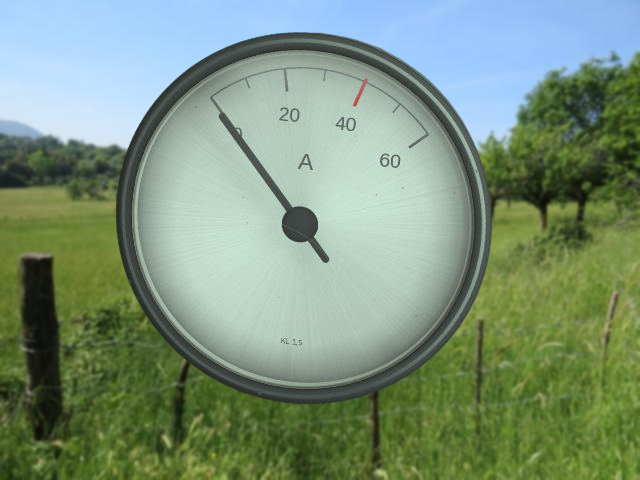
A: 0 A
